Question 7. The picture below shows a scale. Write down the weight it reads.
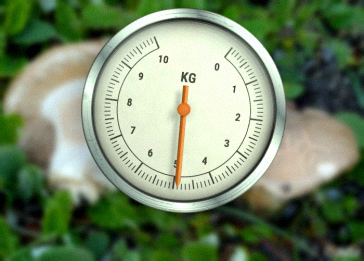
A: 4.9 kg
